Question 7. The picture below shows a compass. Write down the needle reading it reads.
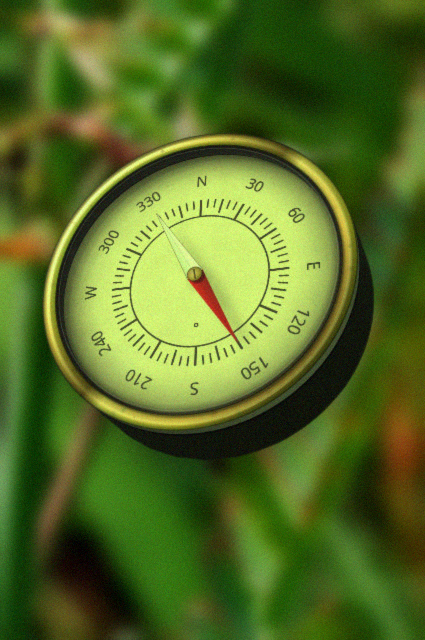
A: 150 °
